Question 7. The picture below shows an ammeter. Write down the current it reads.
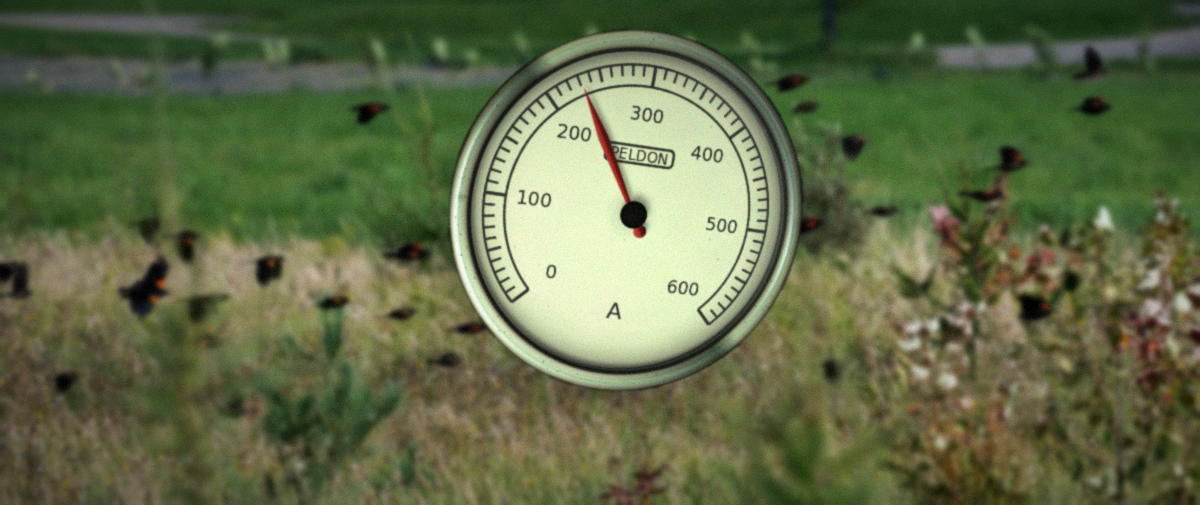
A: 230 A
